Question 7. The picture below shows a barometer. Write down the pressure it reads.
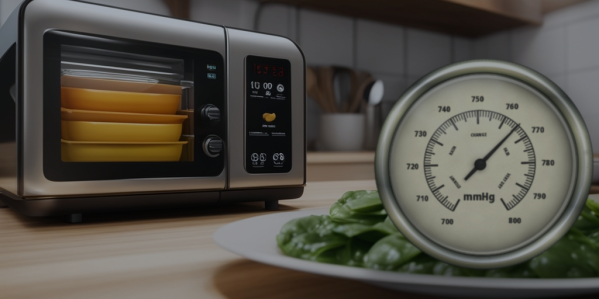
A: 765 mmHg
